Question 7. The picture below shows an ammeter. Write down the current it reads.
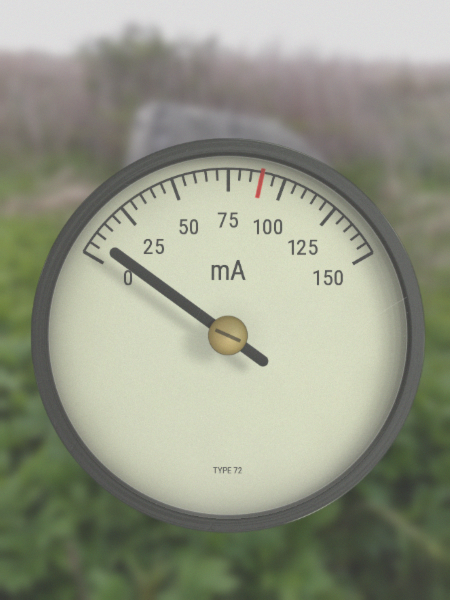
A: 7.5 mA
